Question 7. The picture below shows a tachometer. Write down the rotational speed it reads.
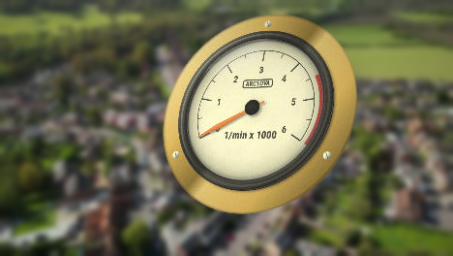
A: 0 rpm
